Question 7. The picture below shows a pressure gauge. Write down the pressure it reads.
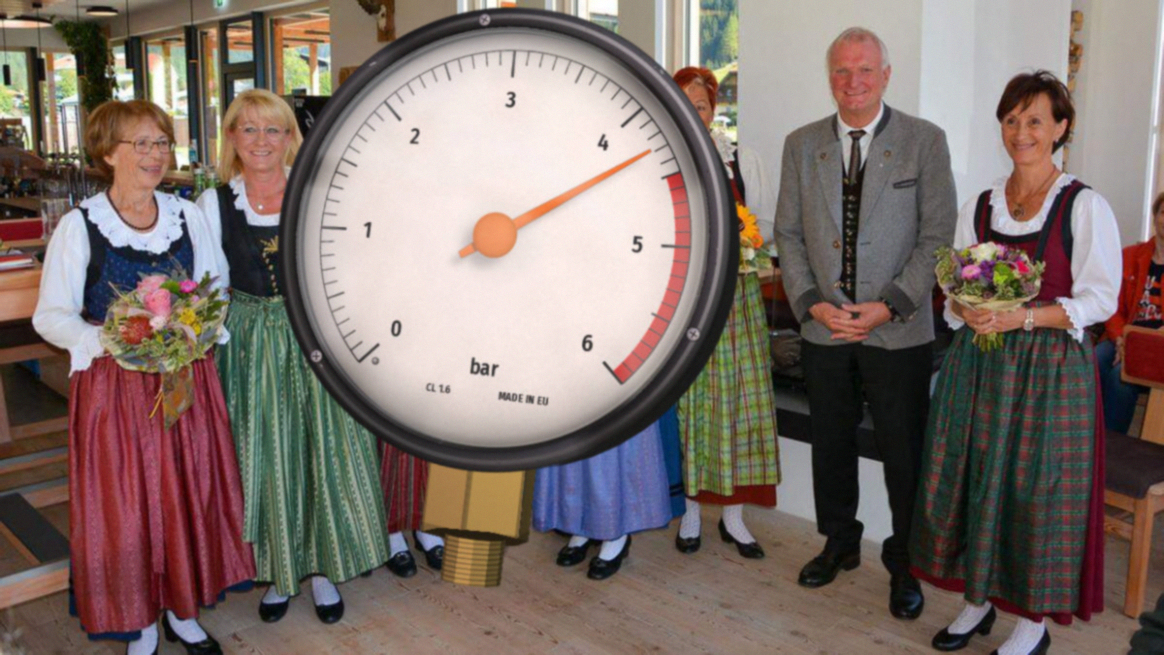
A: 4.3 bar
